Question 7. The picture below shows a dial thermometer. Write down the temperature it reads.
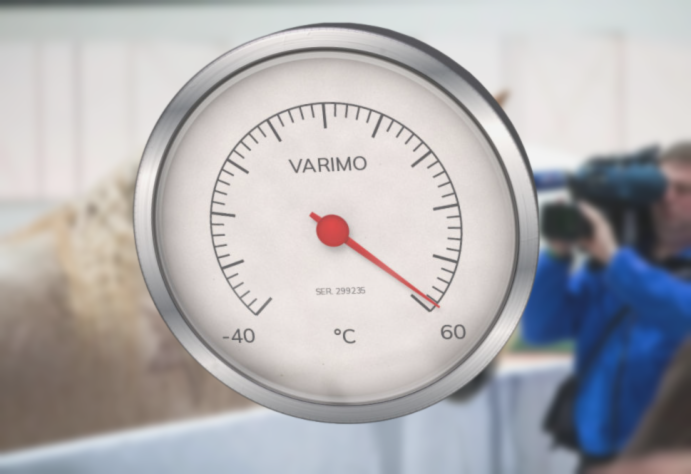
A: 58 °C
